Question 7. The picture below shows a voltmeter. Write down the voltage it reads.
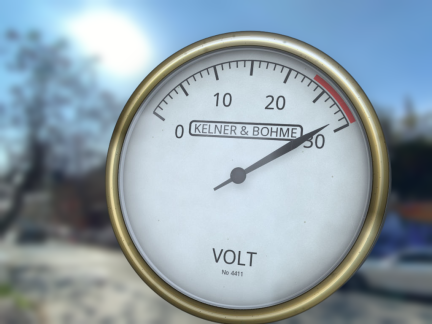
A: 29 V
